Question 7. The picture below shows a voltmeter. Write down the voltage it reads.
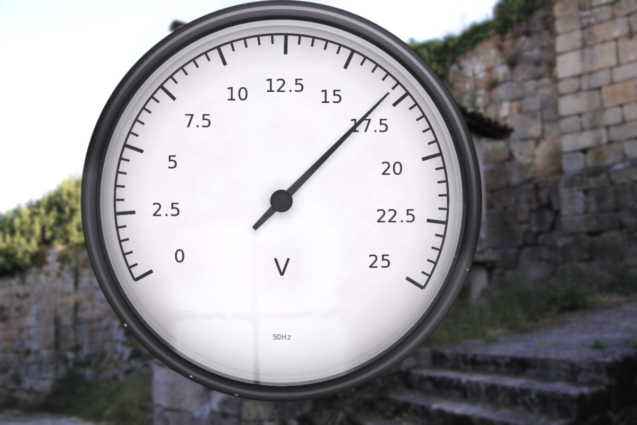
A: 17 V
